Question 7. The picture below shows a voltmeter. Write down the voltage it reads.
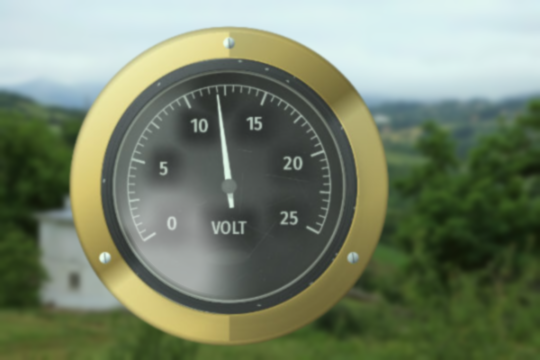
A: 12 V
